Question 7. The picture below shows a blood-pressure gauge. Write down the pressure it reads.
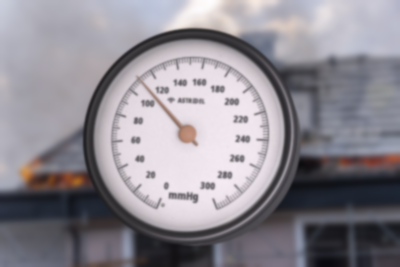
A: 110 mmHg
